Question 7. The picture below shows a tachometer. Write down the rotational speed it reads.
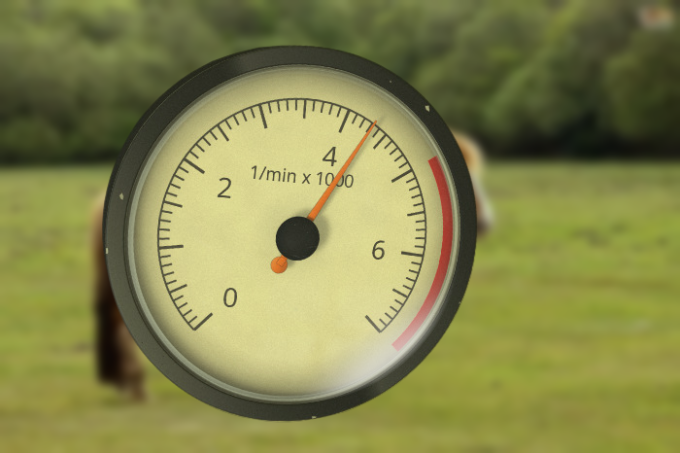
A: 4300 rpm
